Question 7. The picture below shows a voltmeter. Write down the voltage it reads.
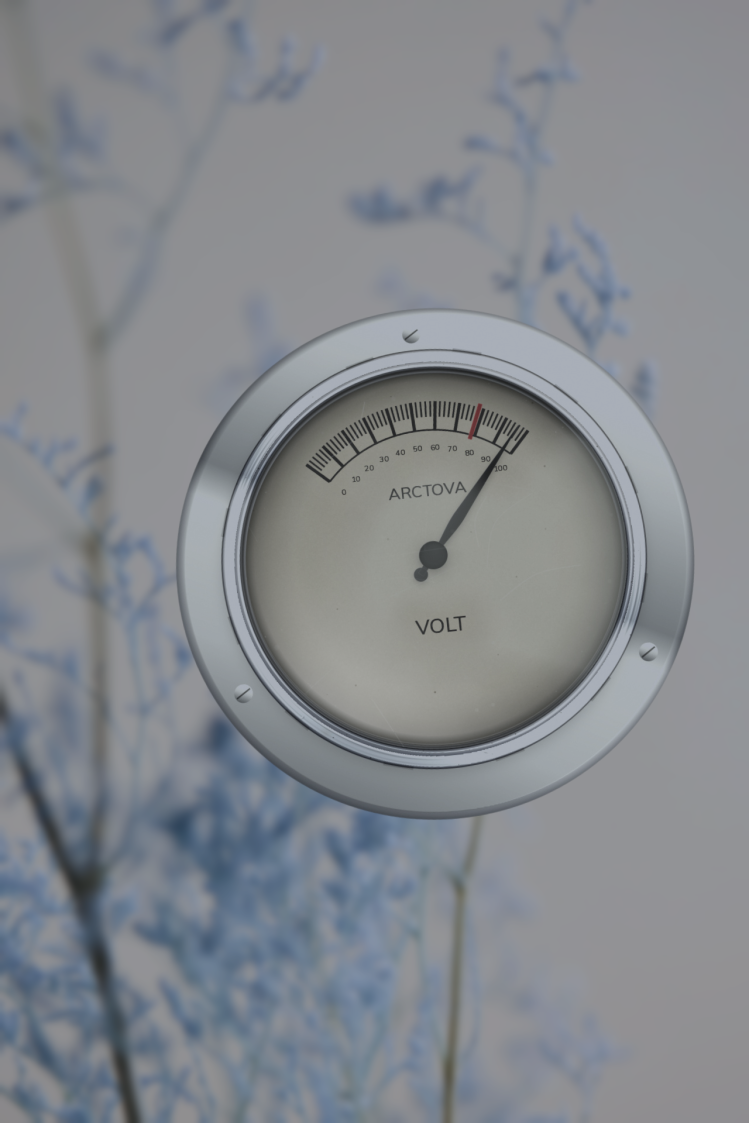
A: 96 V
